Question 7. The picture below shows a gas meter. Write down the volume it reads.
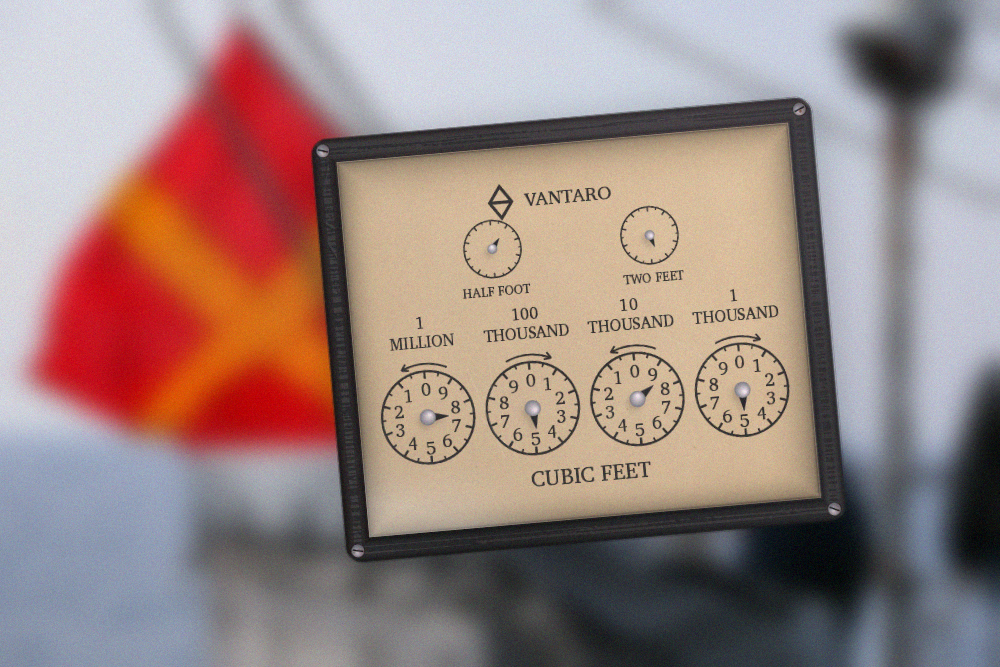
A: 748500 ft³
